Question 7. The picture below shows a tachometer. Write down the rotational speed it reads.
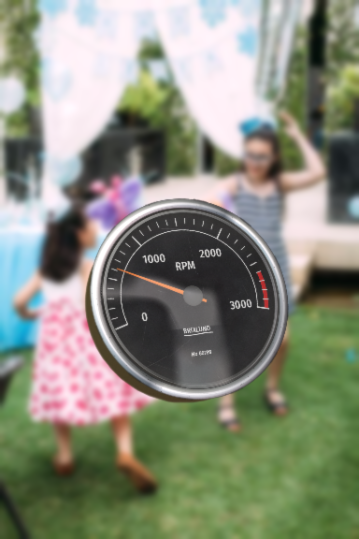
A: 600 rpm
